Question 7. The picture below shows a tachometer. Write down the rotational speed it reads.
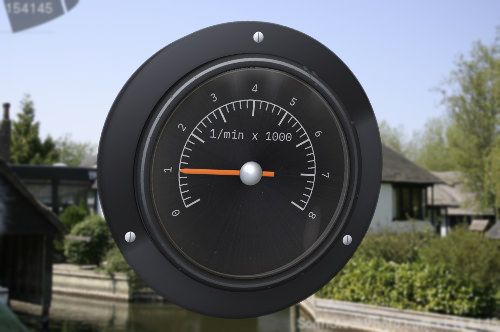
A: 1000 rpm
